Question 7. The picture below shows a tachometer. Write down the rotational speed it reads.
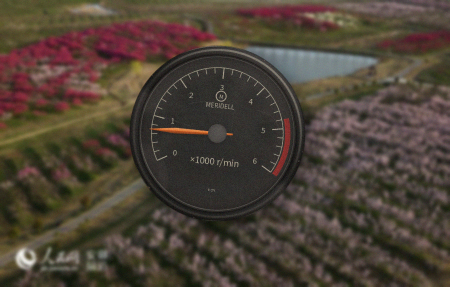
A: 700 rpm
